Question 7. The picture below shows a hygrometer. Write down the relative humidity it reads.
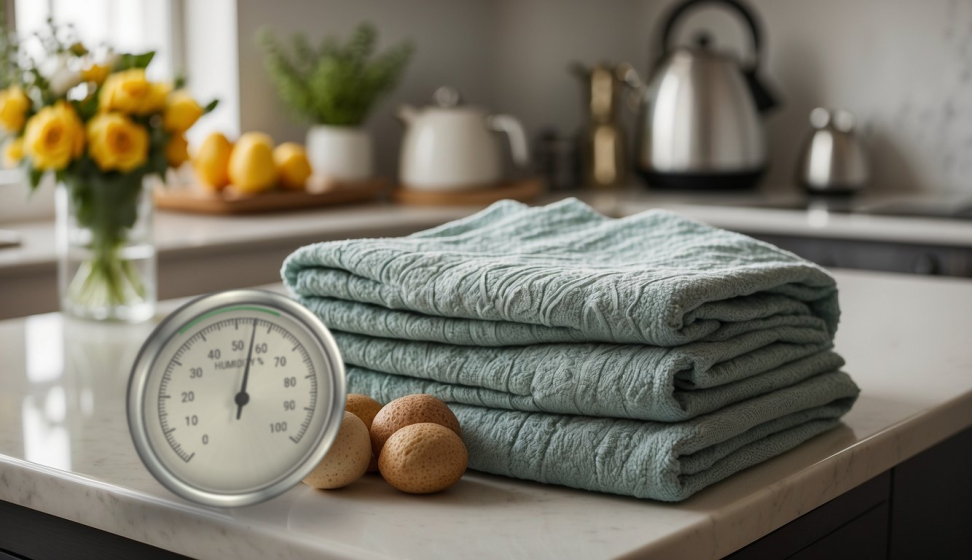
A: 55 %
